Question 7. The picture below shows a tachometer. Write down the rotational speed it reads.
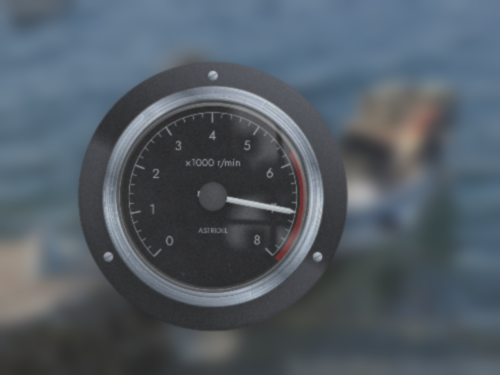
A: 7000 rpm
